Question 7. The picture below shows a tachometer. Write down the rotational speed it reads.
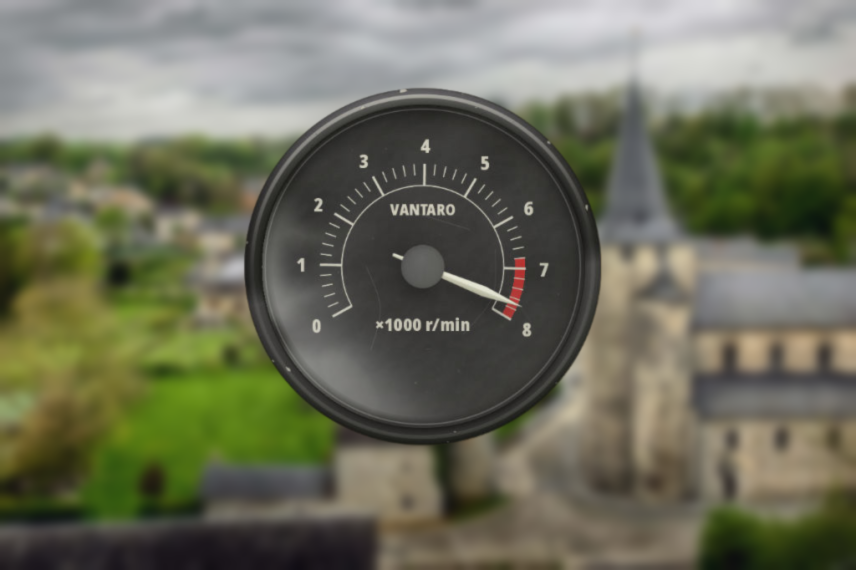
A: 7700 rpm
